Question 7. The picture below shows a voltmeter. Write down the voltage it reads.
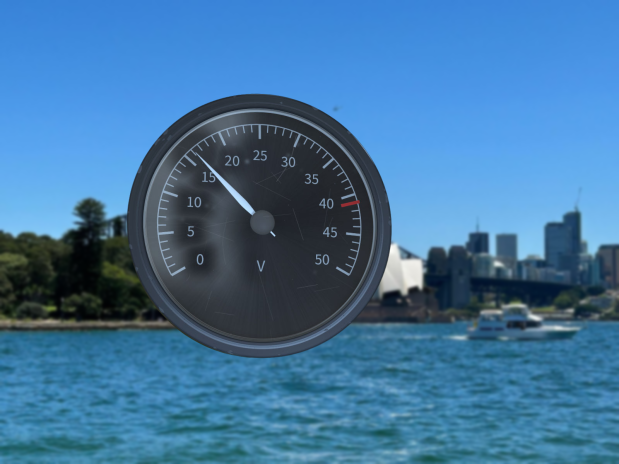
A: 16 V
